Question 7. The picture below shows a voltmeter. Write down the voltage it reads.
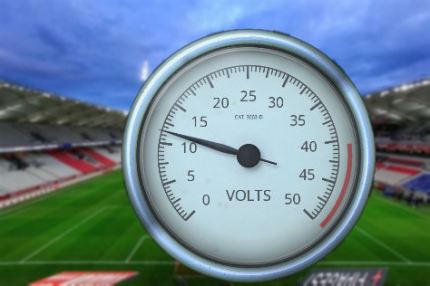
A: 11.5 V
